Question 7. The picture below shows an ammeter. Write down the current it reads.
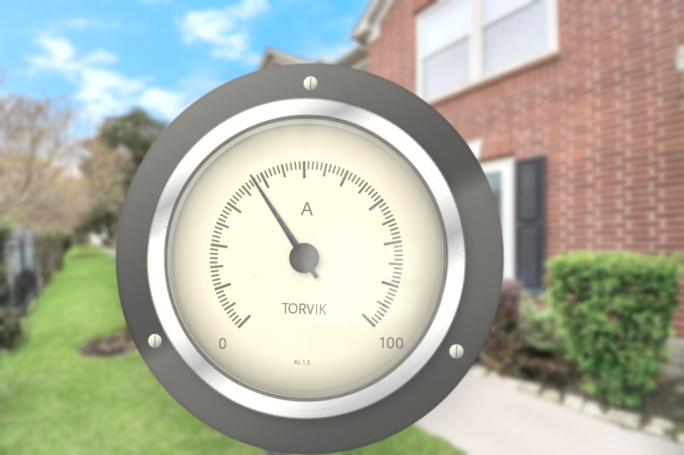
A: 38 A
